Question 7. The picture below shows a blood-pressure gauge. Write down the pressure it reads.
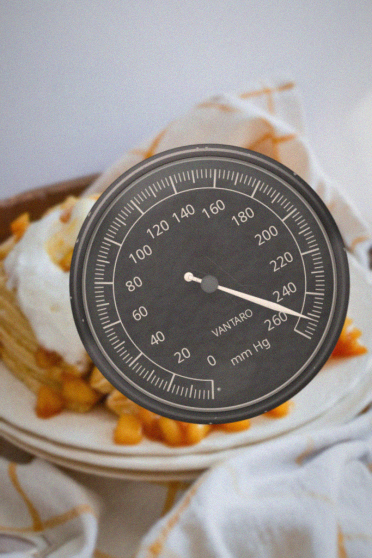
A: 252 mmHg
